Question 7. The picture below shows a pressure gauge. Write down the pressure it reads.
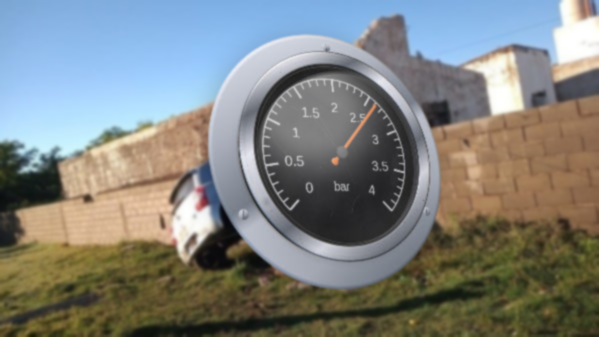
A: 2.6 bar
